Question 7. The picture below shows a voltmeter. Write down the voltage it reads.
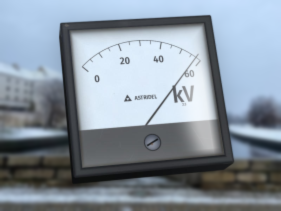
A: 57.5 kV
